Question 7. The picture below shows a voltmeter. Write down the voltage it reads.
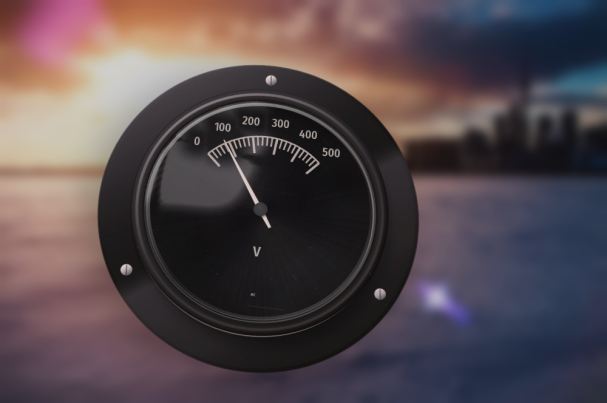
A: 80 V
